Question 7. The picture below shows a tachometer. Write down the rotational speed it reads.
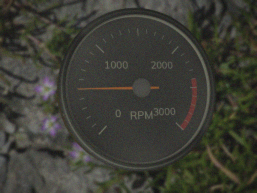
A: 500 rpm
